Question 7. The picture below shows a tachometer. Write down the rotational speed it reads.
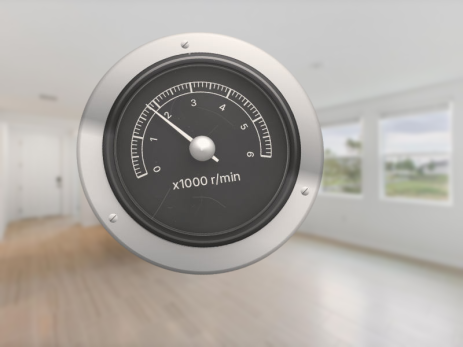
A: 1800 rpm
